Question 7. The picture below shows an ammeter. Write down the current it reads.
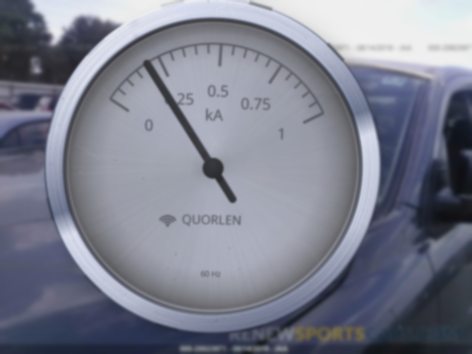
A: 0.2 kA
